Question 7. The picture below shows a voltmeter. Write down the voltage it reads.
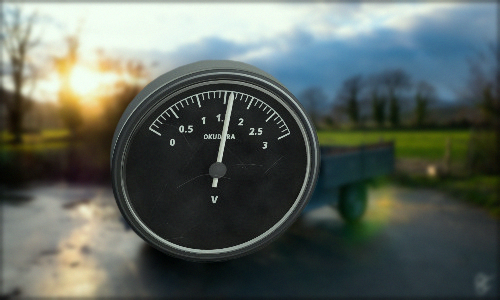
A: 1.6 V
